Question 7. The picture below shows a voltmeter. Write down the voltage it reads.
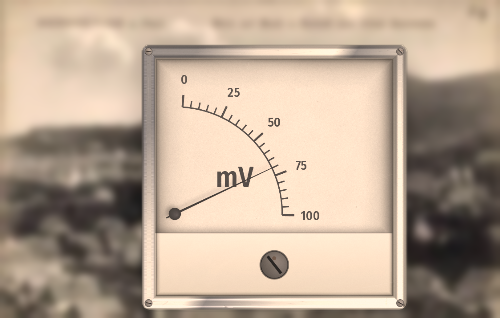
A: 70 mV
